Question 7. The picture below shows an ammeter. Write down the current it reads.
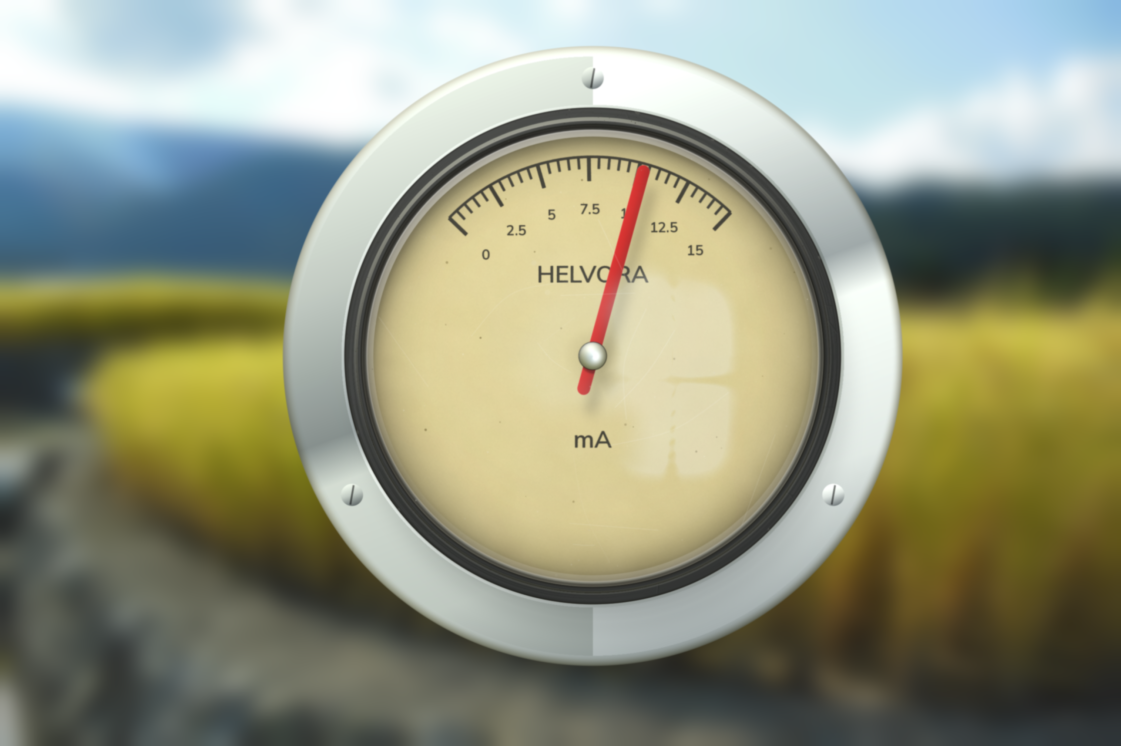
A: 10.25 mA
